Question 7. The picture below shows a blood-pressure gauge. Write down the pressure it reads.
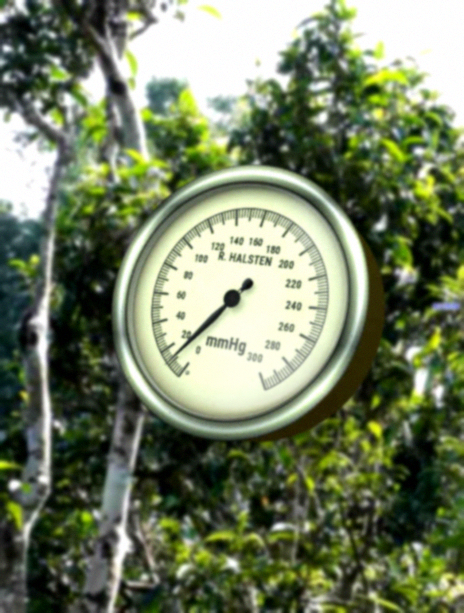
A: 10 mmHg
